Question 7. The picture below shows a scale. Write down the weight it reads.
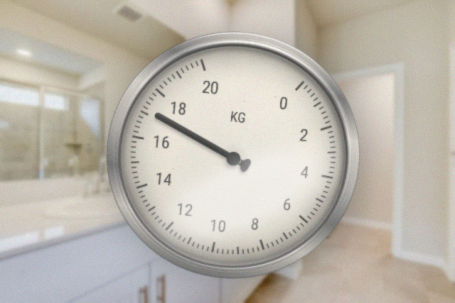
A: 17.2 kg
